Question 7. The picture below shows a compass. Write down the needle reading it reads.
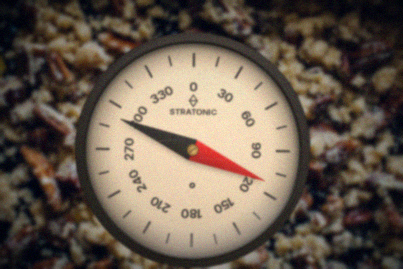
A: 112.5 °
